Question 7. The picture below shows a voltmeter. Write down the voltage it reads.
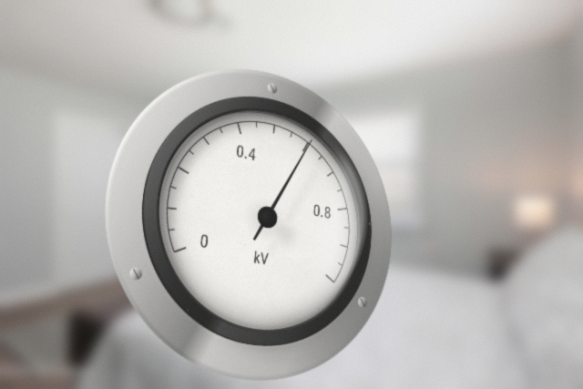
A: 0.6 kV
